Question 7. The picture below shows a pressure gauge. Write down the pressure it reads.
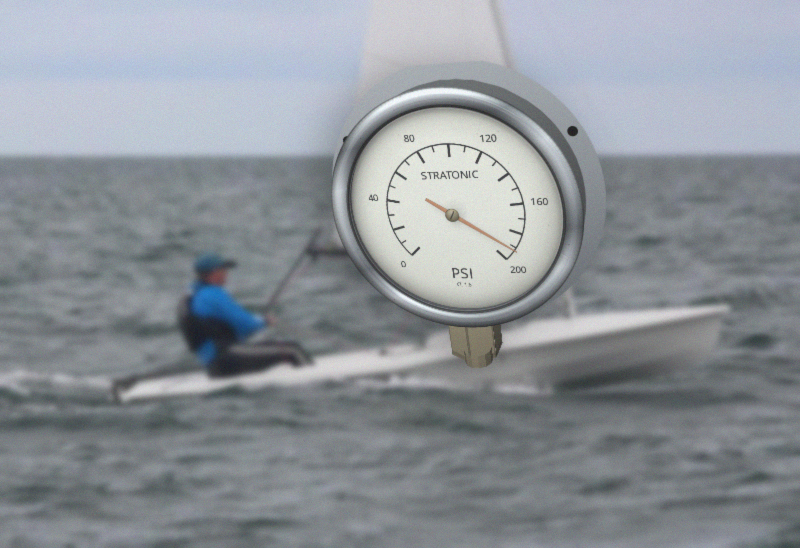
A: 190 psi
